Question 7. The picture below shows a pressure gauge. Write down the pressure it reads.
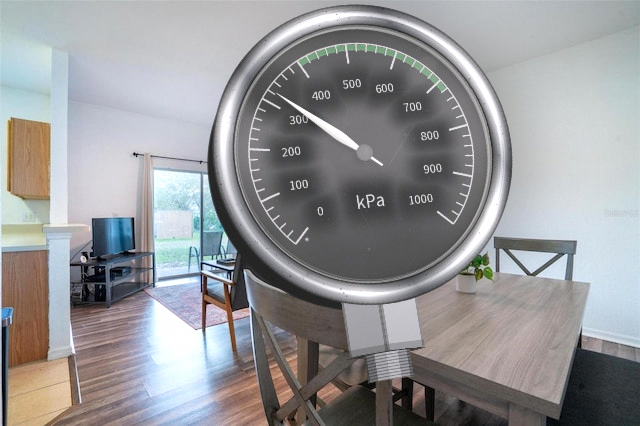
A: 320 kPa
